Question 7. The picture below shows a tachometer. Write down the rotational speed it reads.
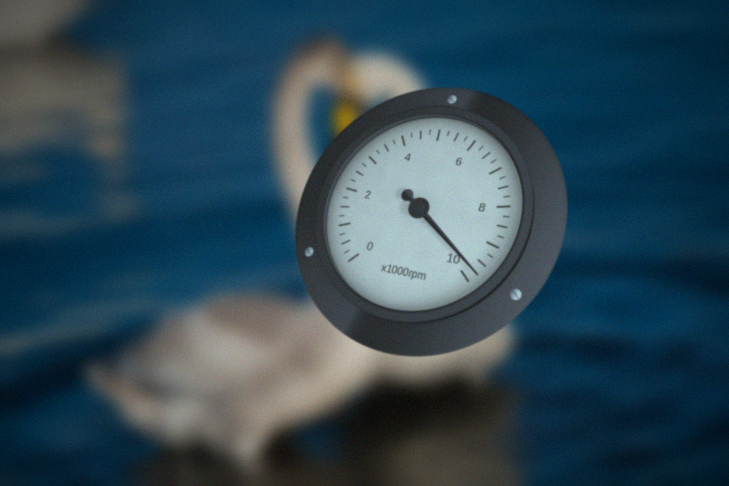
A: 9750 rpm
